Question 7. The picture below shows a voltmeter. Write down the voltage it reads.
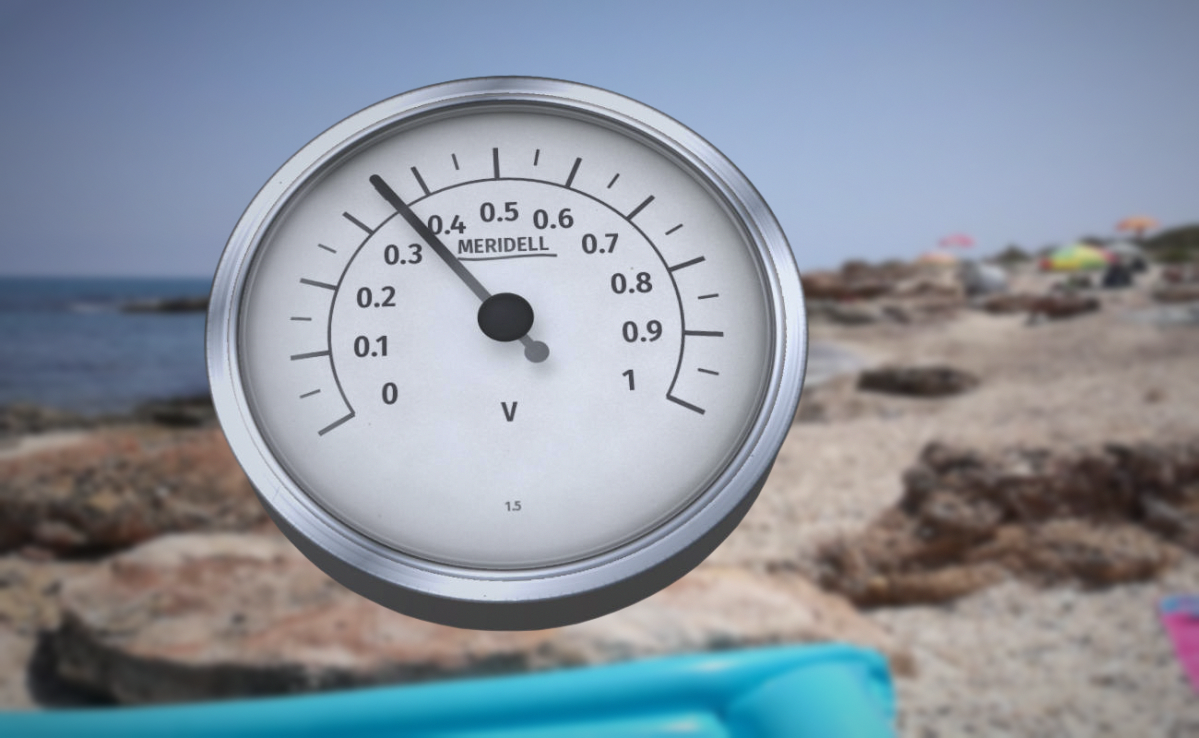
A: 0.35 V
